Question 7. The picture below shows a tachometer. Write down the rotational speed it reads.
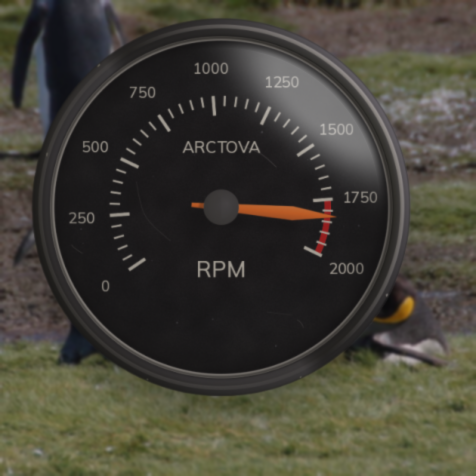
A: 1825 rpm
